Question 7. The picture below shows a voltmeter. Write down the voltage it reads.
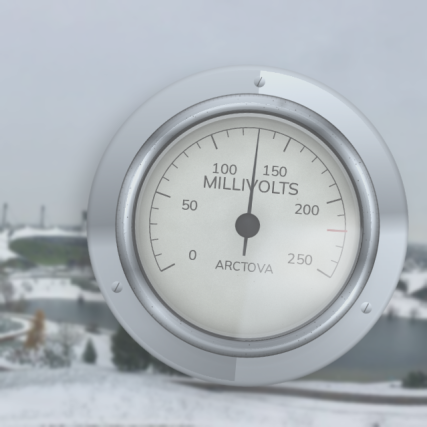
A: 130 mV
